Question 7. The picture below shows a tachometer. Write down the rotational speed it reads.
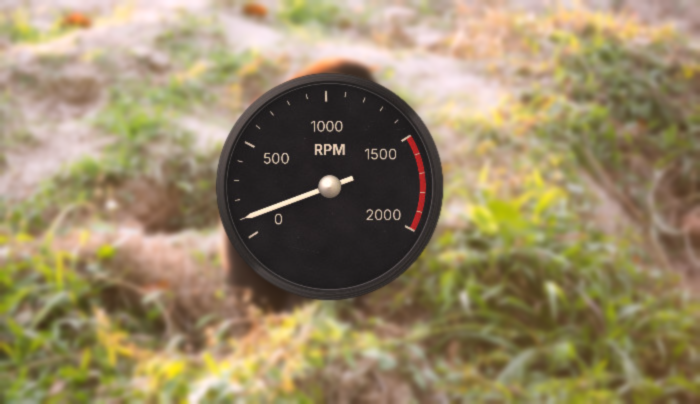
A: 100 rpm
